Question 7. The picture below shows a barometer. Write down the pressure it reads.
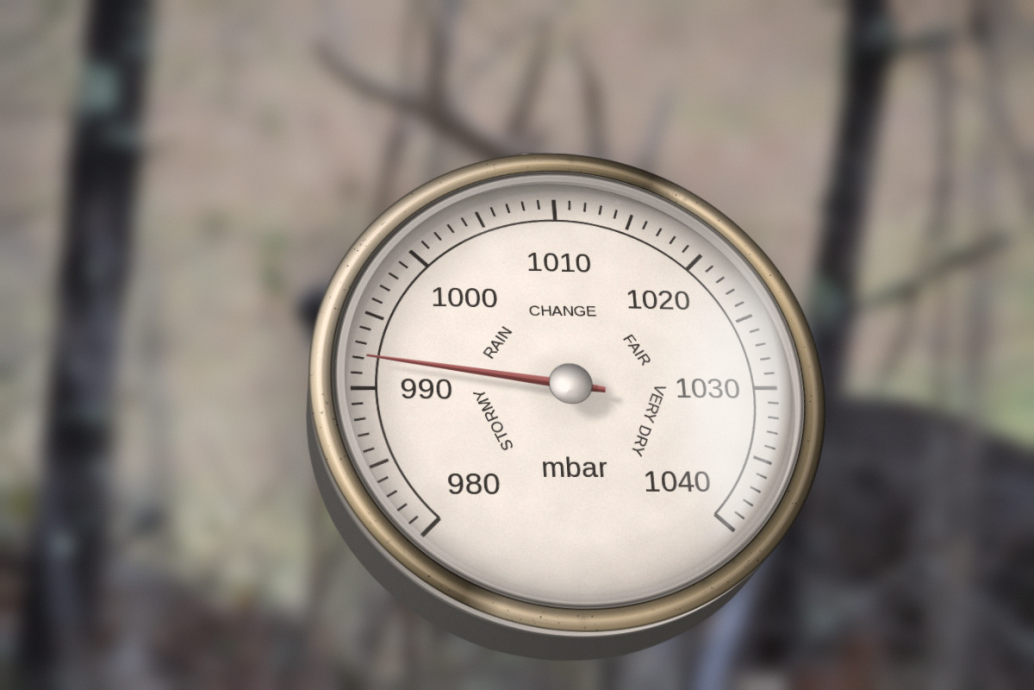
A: 992 mbar
